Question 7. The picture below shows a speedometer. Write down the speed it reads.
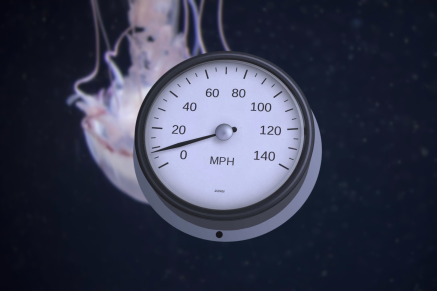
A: 7.5 mph
